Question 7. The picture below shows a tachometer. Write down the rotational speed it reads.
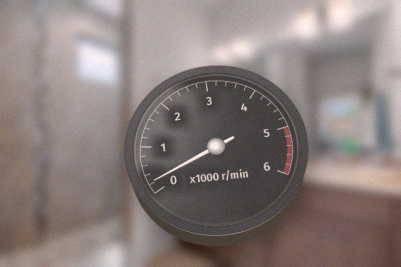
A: 200 rpm
